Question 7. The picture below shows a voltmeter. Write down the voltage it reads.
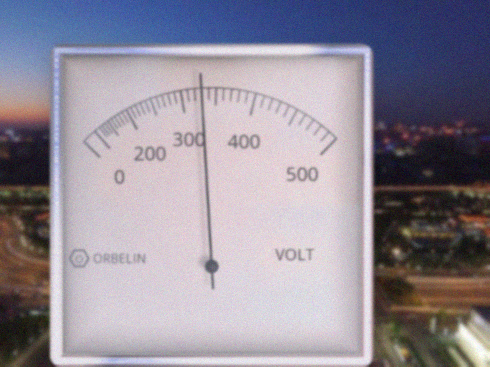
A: 330 V
